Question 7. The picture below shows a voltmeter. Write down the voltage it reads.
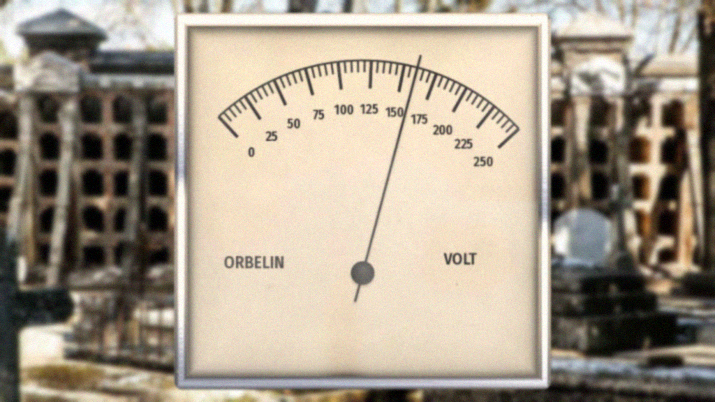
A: 160 V
